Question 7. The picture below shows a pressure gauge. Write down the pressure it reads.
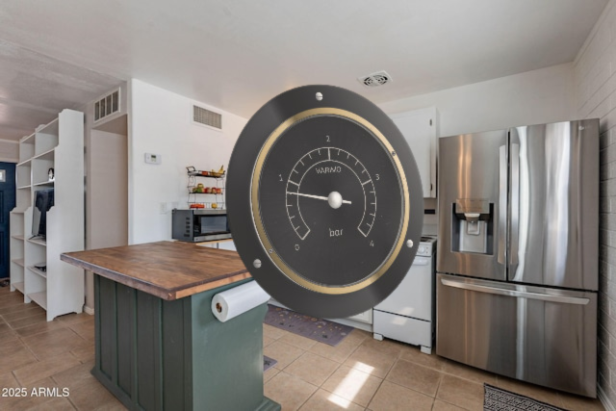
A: 0.8 bar
